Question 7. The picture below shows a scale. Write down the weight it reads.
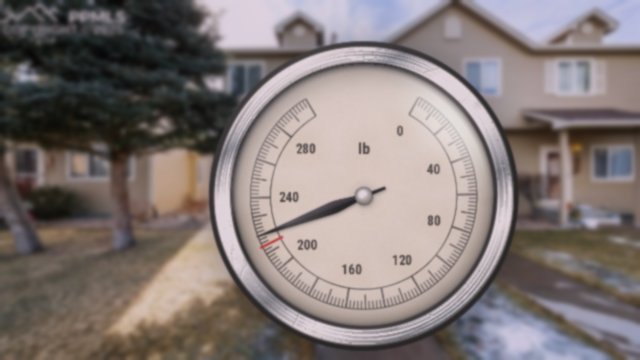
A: 220 lb
